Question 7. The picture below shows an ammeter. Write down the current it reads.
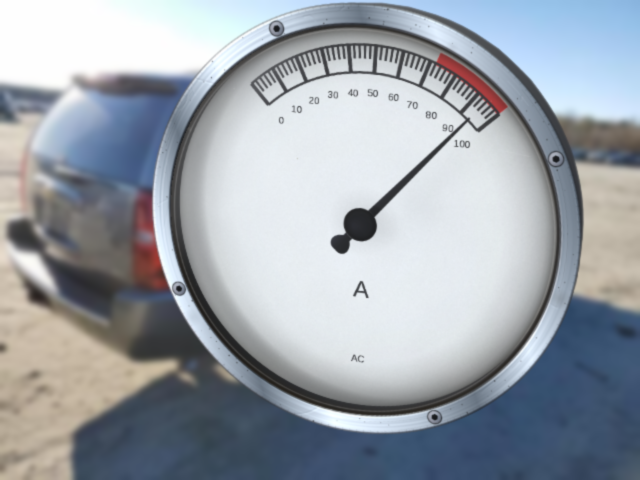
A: 94 A
